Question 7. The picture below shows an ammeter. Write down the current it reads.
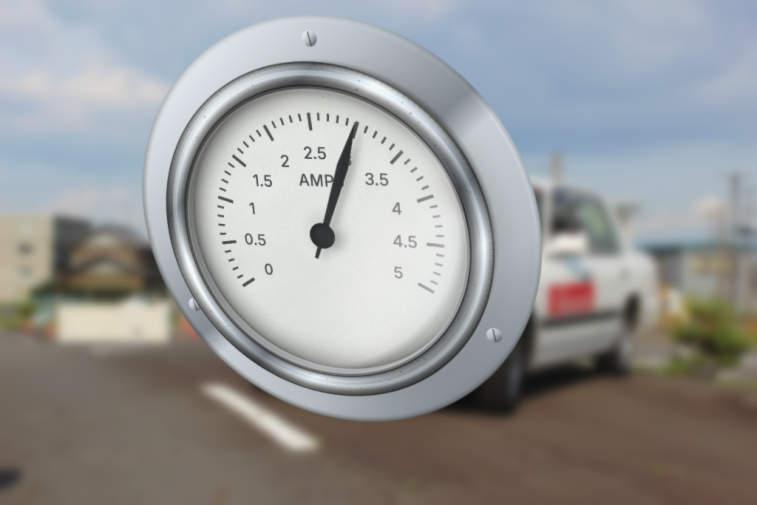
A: 3 A
